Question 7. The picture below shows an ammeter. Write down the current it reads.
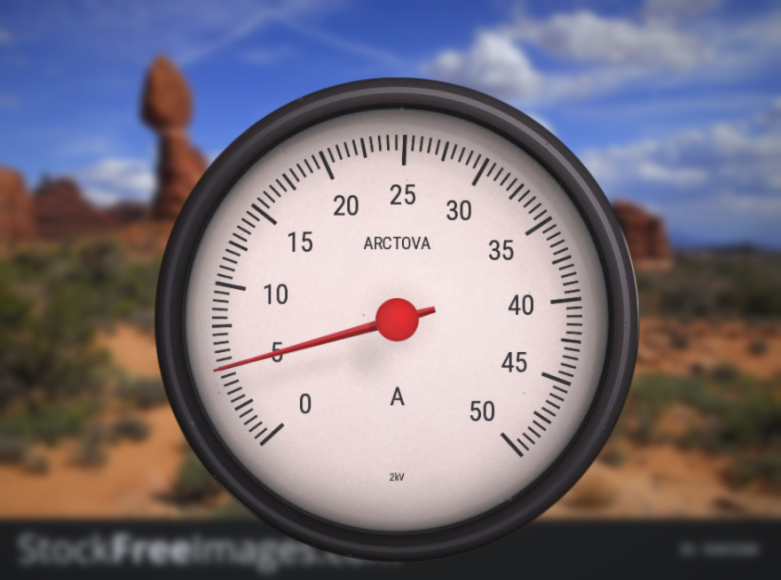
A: 5 A
